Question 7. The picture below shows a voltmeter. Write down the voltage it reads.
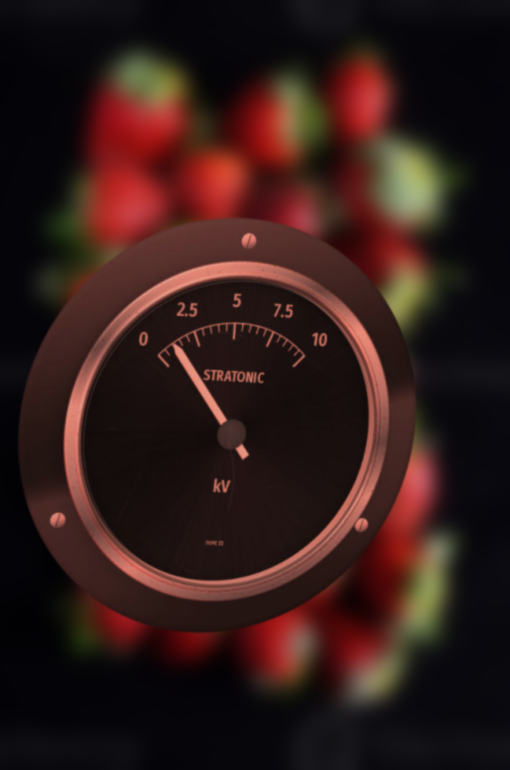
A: 1 kV
